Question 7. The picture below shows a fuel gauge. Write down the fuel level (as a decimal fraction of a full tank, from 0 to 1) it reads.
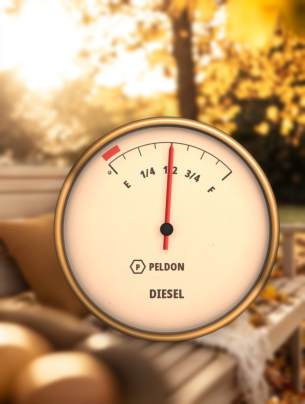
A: 0.5
